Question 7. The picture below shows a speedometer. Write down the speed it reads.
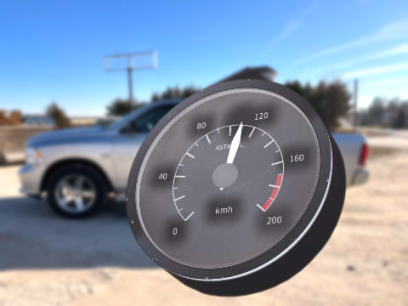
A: 110 km/h
